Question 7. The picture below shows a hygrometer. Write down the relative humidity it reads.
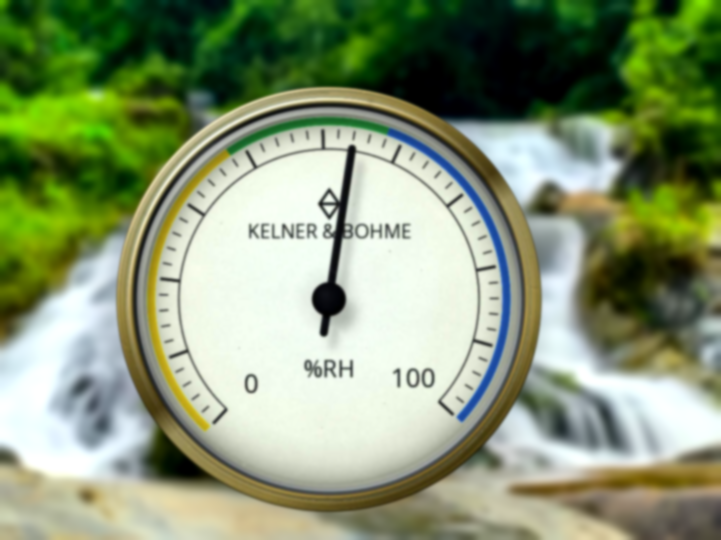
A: 54 %
